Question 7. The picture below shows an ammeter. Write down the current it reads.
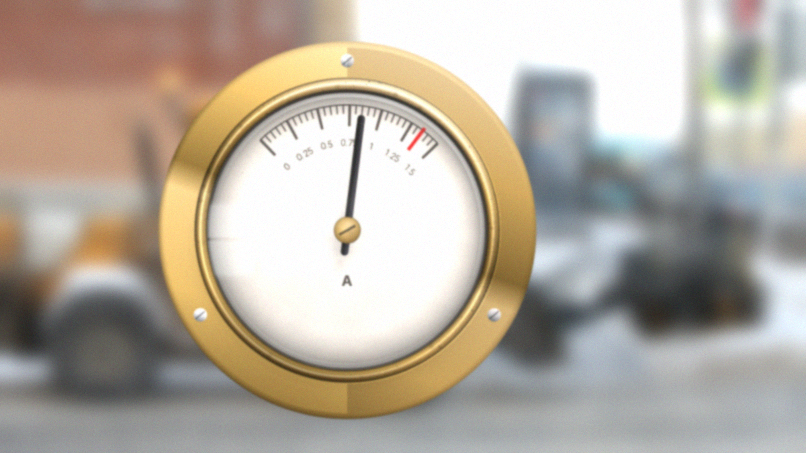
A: 0.85 A
